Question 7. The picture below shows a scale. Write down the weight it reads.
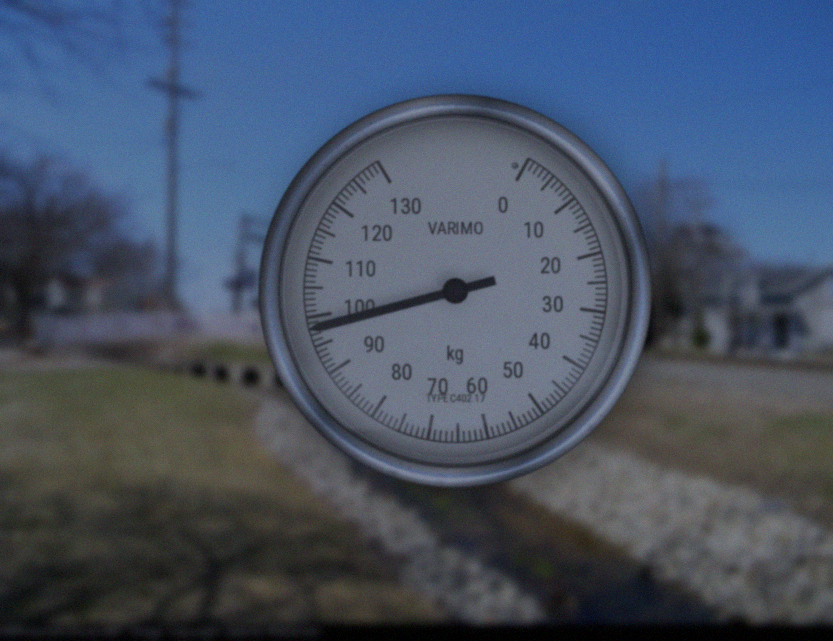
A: 98 kg
